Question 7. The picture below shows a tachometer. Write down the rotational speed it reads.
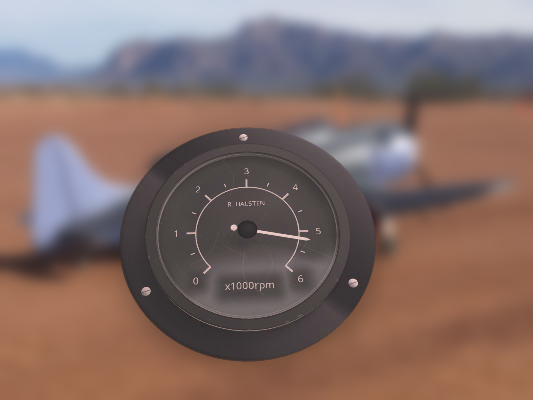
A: 5250 rpm
